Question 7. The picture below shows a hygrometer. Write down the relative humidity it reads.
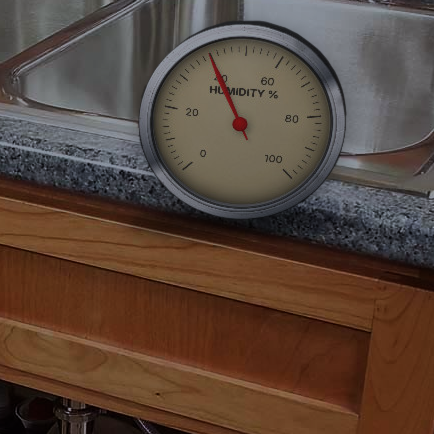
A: 40 %
